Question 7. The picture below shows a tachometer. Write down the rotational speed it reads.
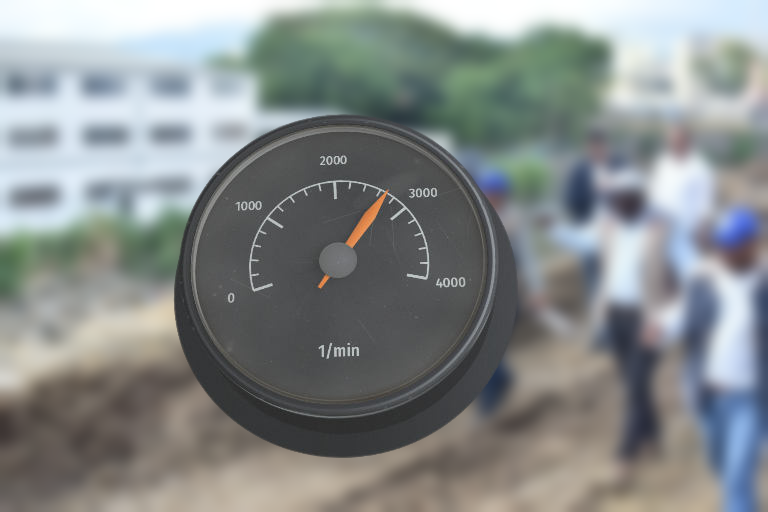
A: 2700 rpm
